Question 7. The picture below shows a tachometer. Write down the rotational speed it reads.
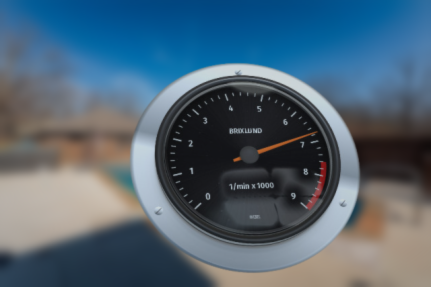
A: 6800 rpm
